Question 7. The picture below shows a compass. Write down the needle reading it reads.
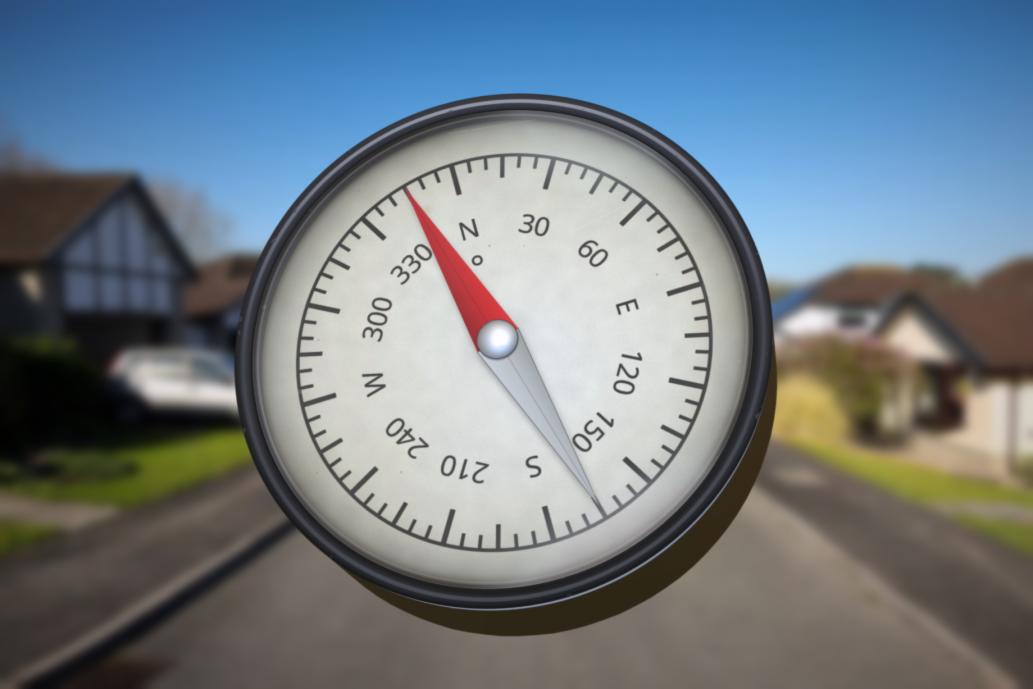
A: 345 °
